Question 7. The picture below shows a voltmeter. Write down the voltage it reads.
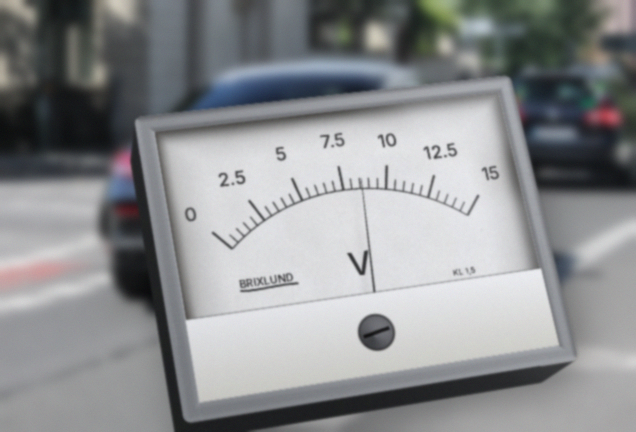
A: 8.5 V
